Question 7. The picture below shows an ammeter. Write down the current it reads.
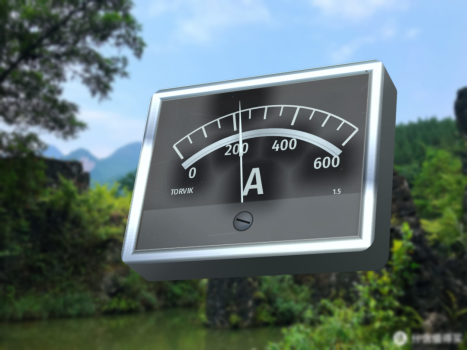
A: 225 A
